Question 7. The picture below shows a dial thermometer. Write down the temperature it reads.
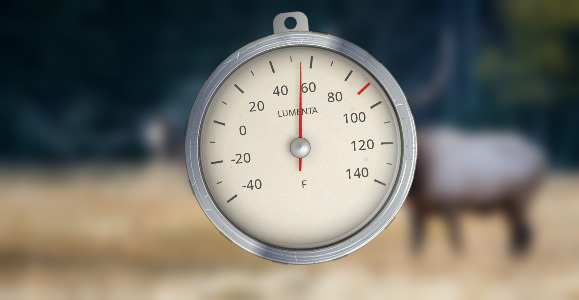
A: 55 °F
